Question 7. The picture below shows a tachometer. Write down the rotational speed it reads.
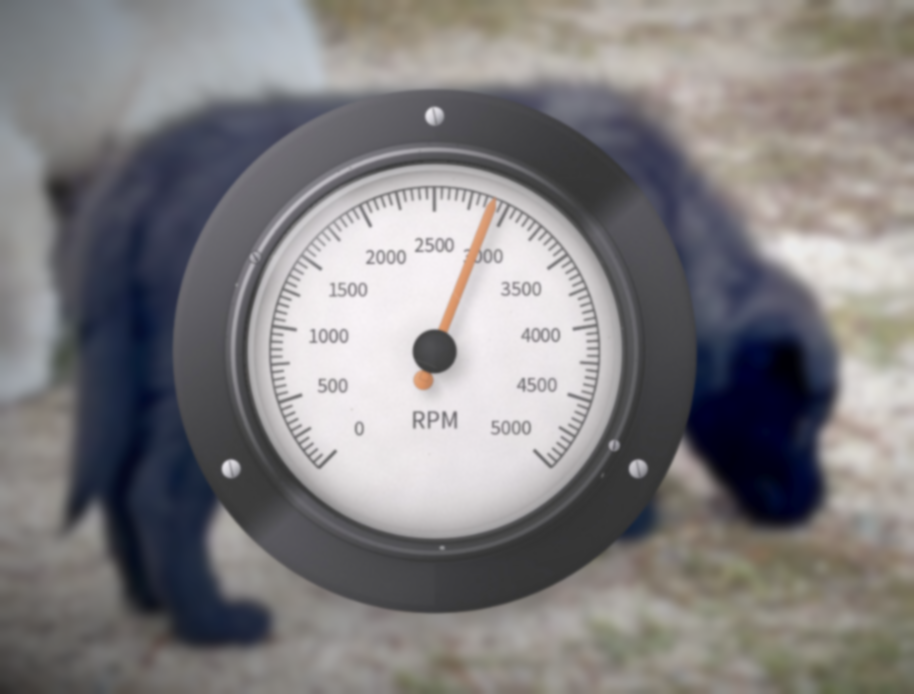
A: 2900 rpm
